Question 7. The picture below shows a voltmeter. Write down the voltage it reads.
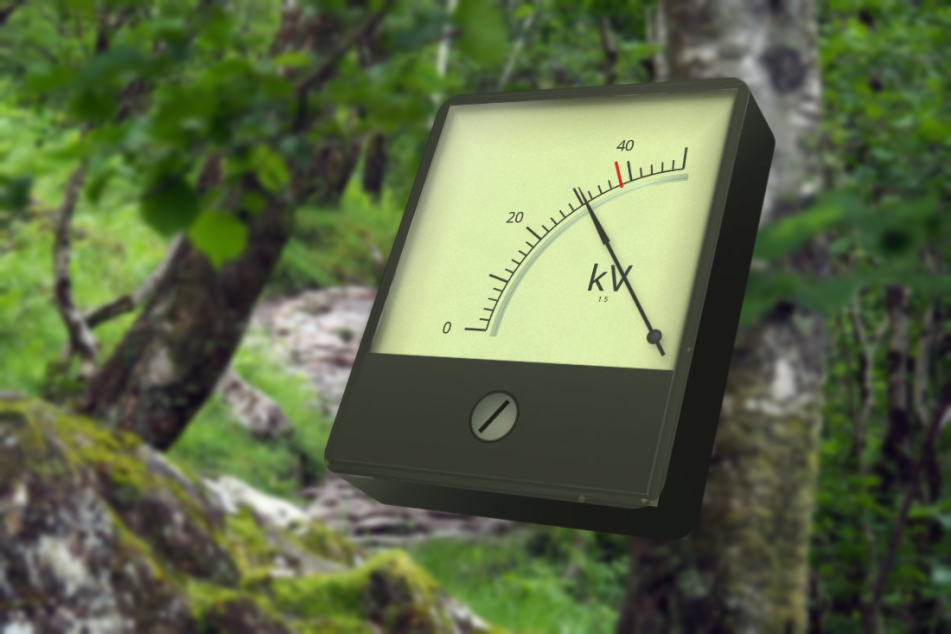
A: 31 kV
